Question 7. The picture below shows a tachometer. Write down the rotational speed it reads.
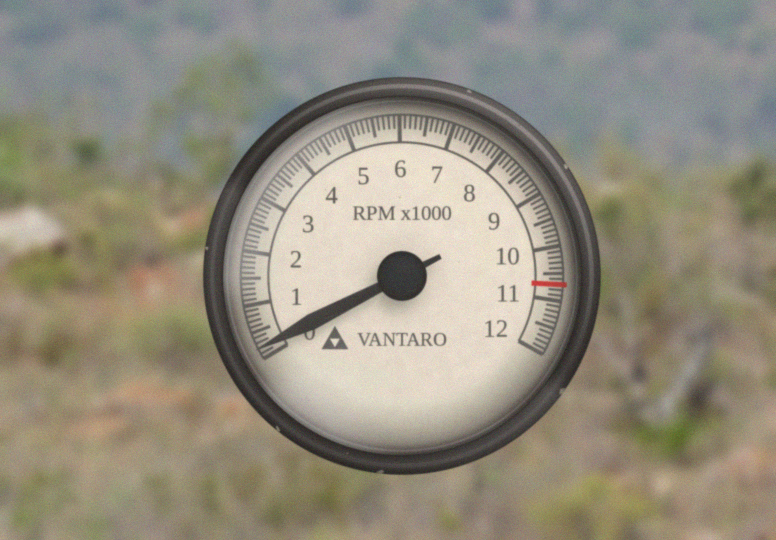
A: 200 rpm
